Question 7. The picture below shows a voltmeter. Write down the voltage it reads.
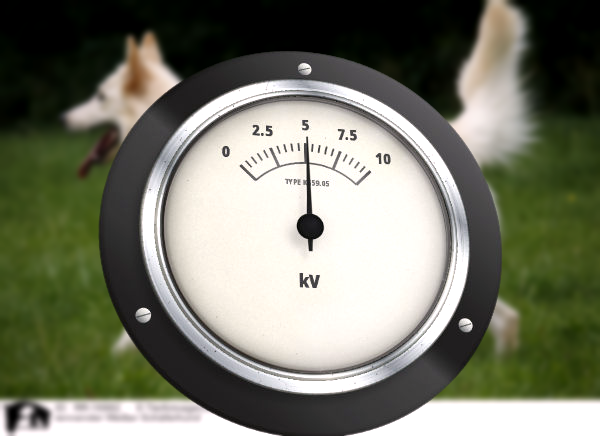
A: 5 kV
